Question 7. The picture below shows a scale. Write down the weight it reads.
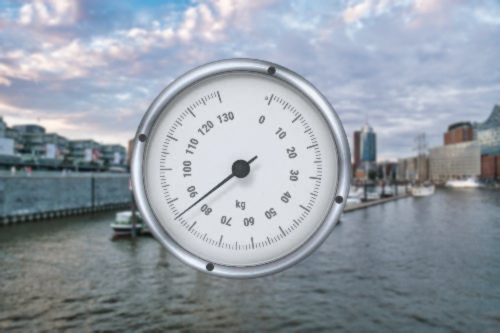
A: 85 kg
